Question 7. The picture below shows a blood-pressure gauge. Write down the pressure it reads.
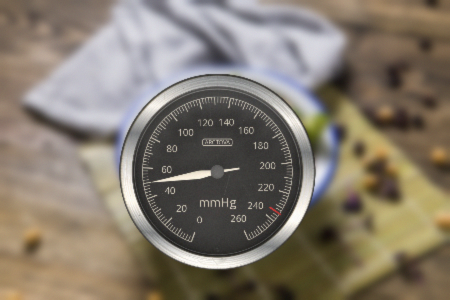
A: 50 mmHg
